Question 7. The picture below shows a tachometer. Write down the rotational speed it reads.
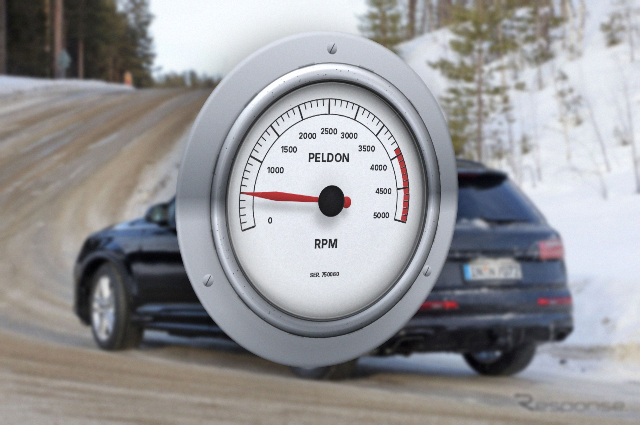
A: 500 rpm
